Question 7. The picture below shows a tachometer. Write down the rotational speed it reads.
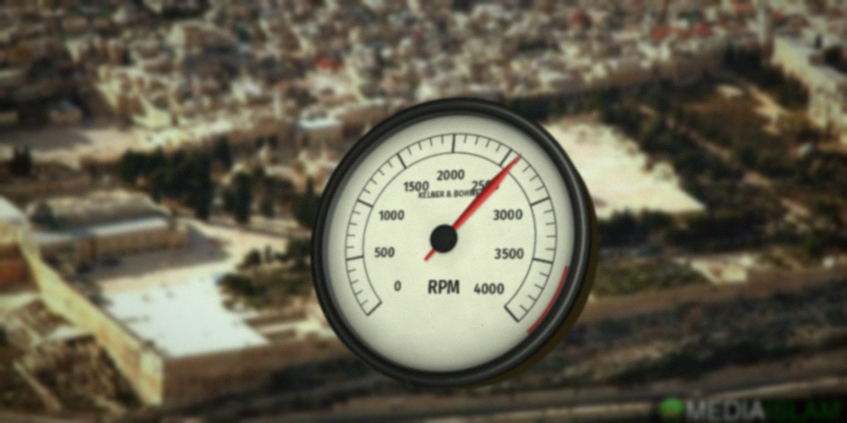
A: 2600 rpm
